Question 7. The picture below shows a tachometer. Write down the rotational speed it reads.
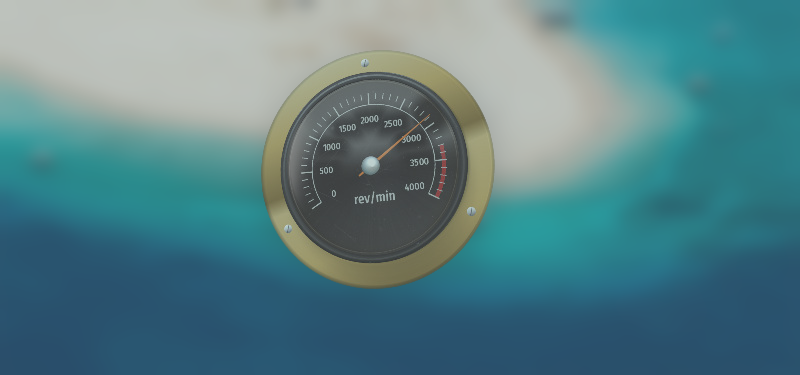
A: 2900 rpm
